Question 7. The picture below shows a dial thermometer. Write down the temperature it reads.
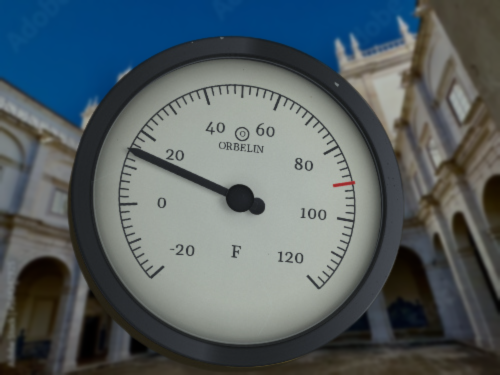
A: 14 °F
